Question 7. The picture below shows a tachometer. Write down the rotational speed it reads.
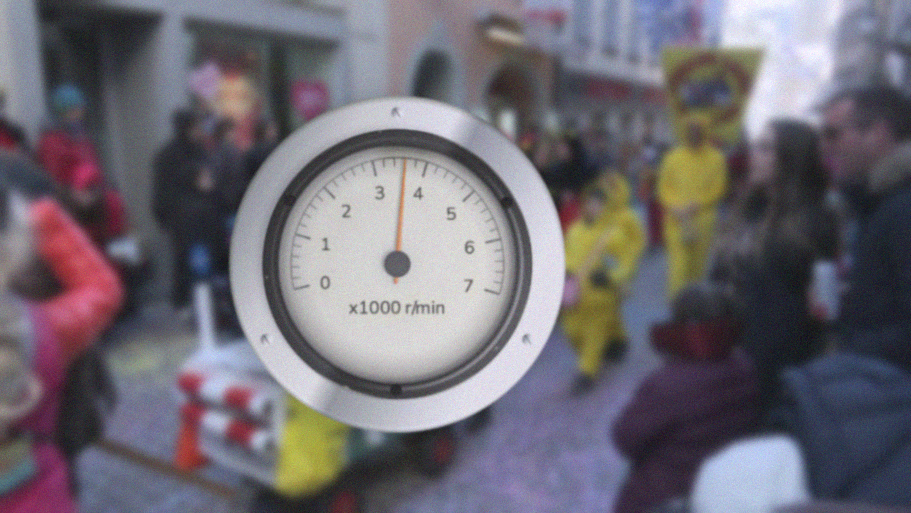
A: 3600 rpm
